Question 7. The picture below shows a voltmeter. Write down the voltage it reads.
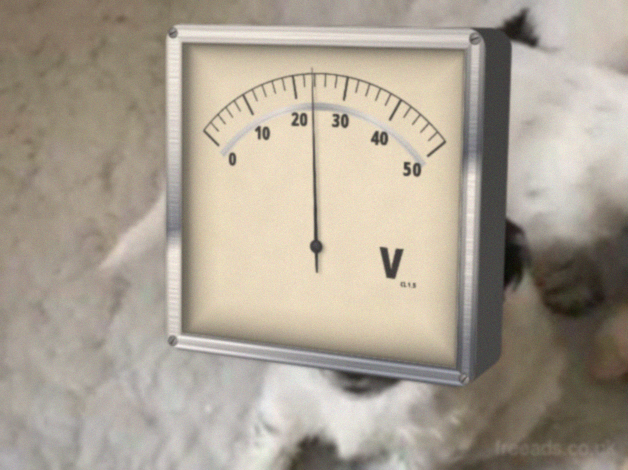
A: 24 V
